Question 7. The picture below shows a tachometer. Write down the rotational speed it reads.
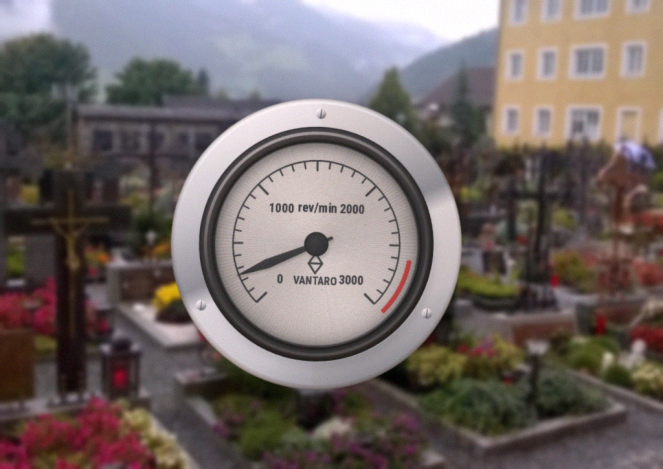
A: 250 rpm
